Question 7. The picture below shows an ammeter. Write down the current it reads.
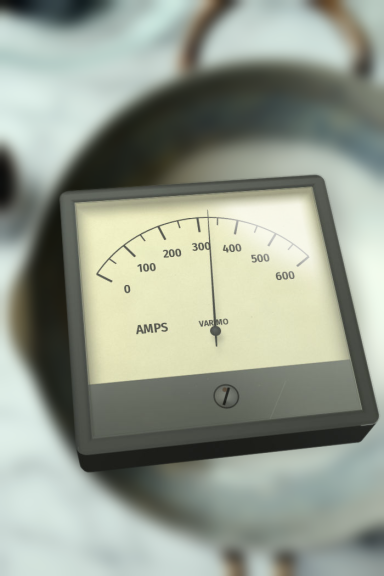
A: 325 A
